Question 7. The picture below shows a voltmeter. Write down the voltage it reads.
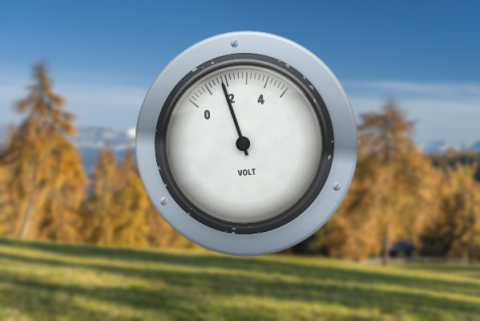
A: 1.8 V
